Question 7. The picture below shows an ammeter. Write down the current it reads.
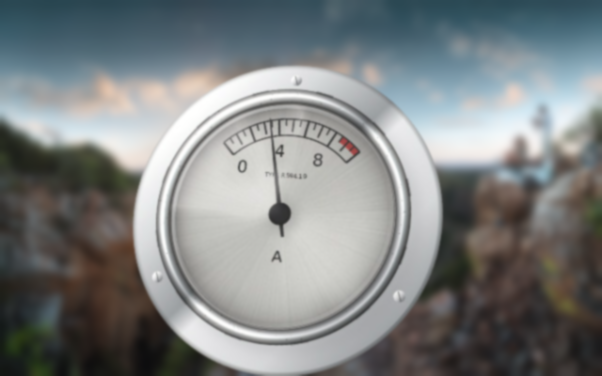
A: 3.5 A
